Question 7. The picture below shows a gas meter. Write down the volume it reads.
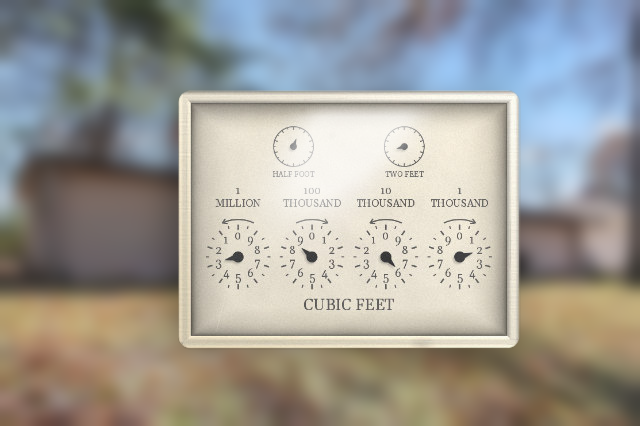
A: 286200 ft³
